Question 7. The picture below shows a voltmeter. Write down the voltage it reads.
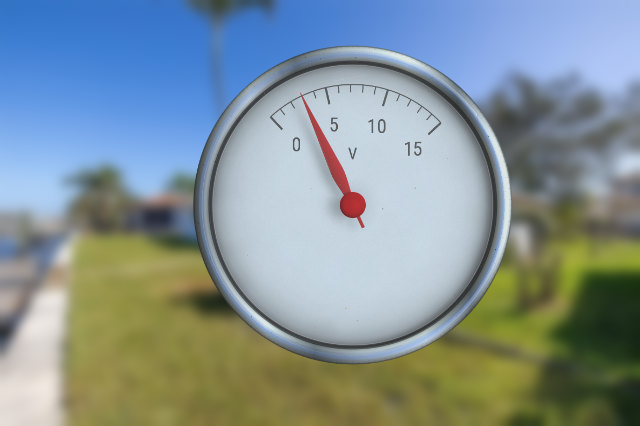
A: 3 V
